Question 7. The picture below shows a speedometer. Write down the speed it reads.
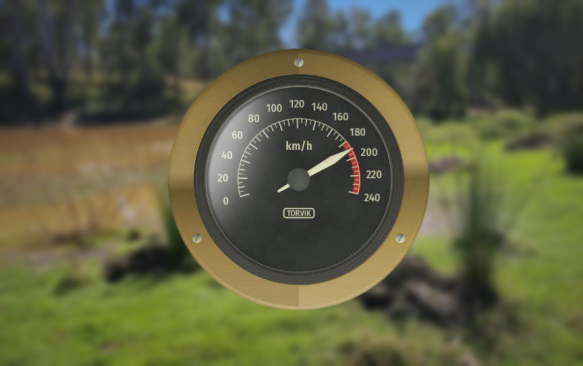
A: 190 km/h
